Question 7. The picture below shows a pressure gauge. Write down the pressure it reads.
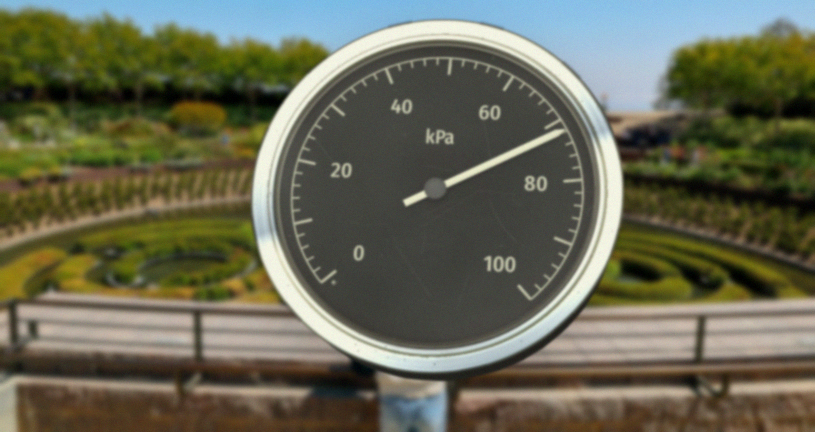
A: 72 kPa
